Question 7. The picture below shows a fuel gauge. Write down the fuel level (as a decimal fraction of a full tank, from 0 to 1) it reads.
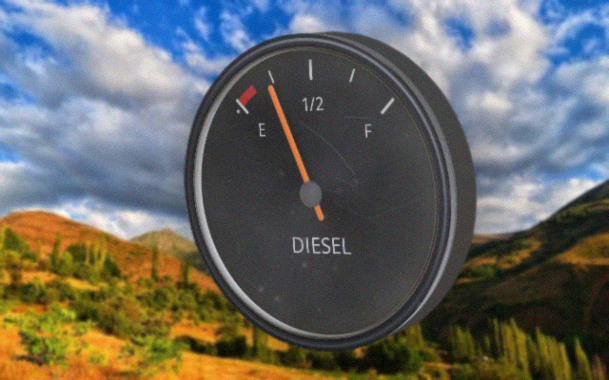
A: 0.25
